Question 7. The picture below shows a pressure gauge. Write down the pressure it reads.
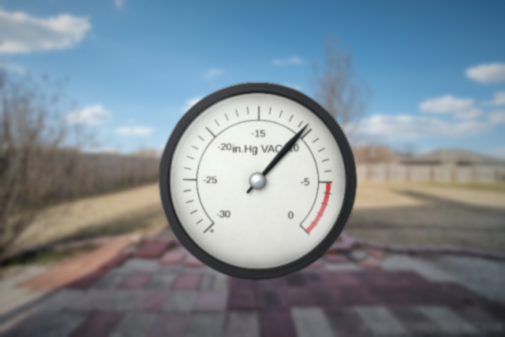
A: -10.5 inHg
